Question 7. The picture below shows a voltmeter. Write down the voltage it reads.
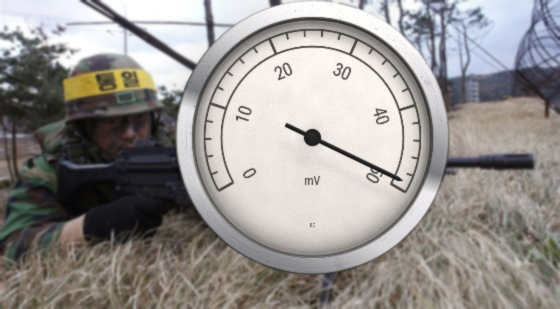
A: 49 mV
